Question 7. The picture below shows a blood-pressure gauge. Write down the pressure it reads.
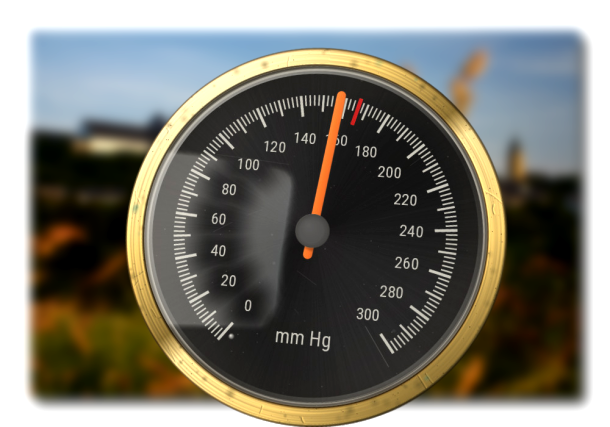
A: 158 mmHg
